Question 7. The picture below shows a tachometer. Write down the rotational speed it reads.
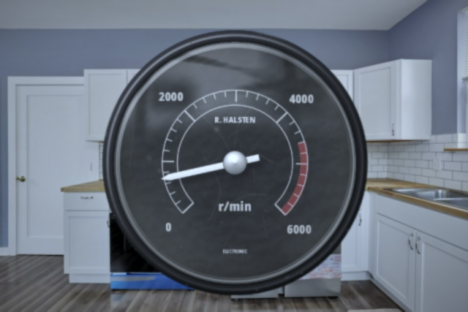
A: 700 rpm
